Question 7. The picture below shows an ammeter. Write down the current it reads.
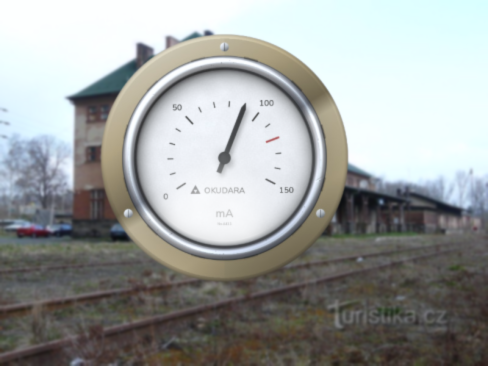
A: 90 mA
